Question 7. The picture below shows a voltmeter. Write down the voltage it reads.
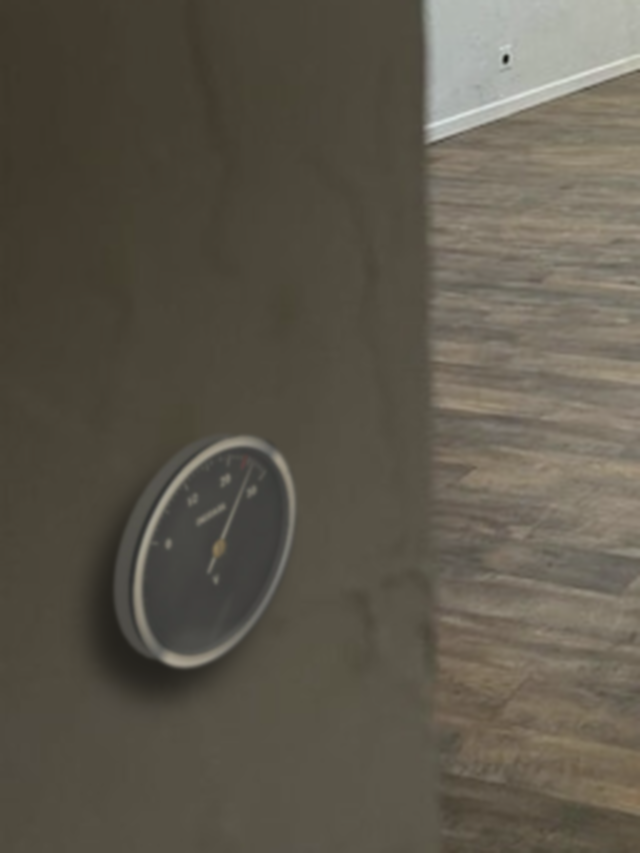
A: 25 V
